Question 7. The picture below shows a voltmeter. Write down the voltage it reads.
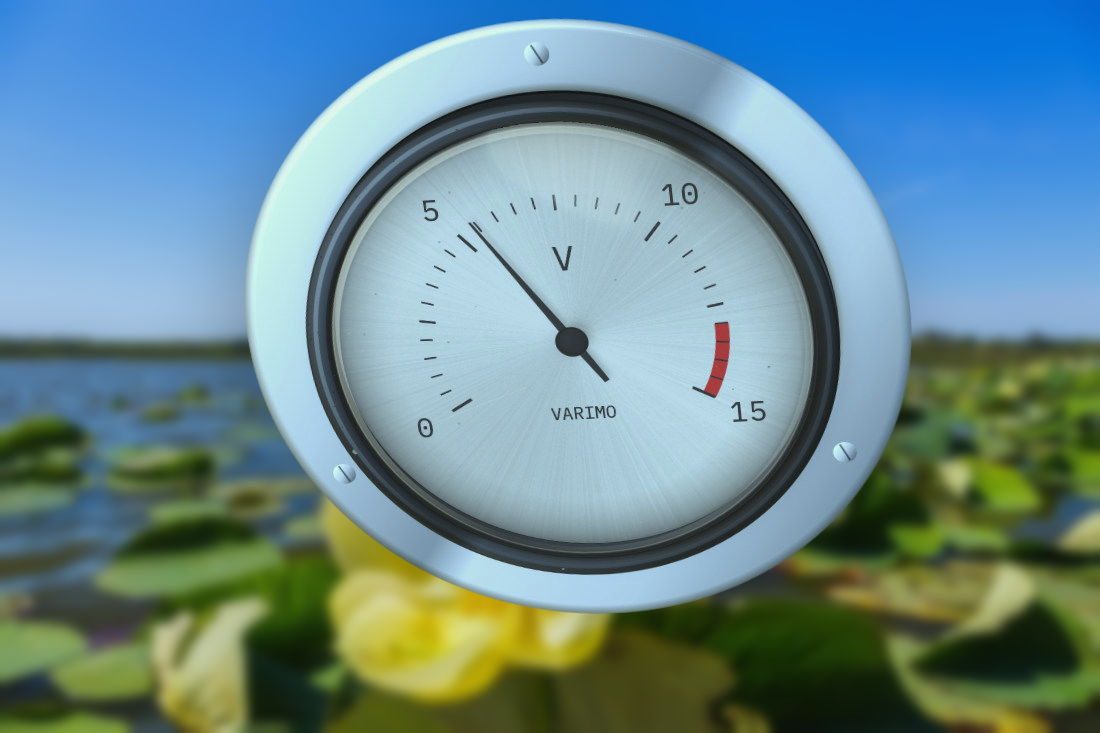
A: 5.5 V
